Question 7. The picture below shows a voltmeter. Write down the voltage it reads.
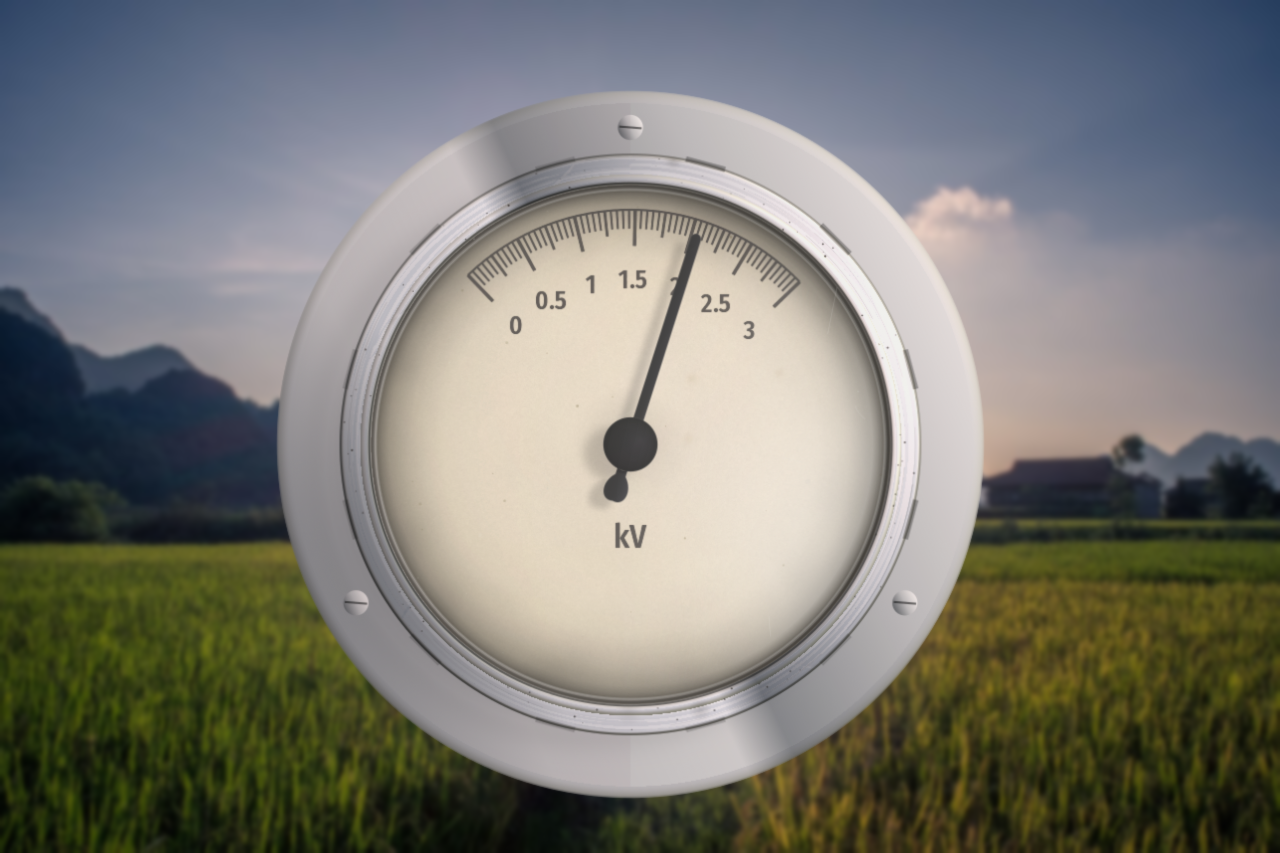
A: 2.05 kV
